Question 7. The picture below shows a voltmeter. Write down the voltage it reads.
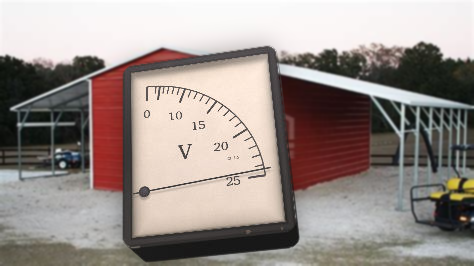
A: 24.5 V
